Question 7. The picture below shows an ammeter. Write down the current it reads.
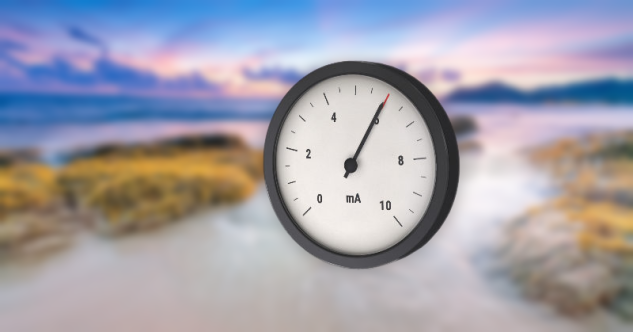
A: 6 mA
